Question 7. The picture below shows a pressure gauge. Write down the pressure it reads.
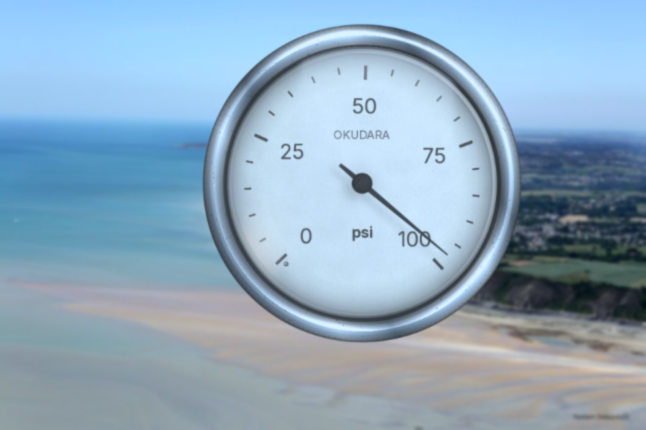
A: 97.5 psi
